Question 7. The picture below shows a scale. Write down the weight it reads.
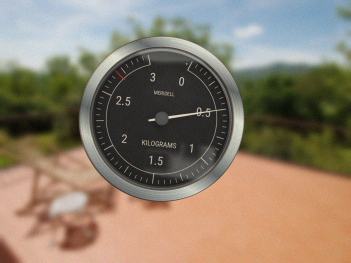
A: 0.5 kg
